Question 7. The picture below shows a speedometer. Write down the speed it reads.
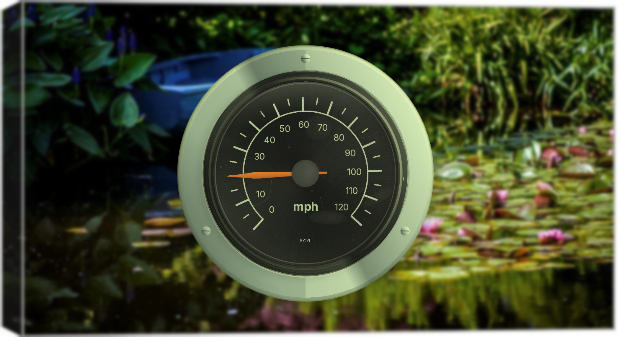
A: 20 mph
